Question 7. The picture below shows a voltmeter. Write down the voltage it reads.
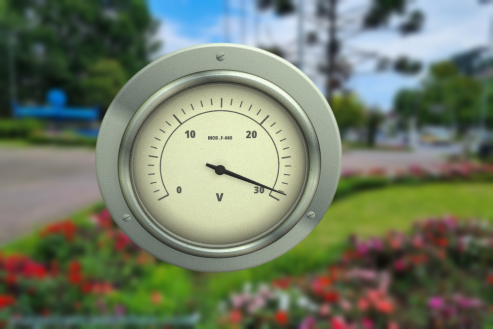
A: 29 V
